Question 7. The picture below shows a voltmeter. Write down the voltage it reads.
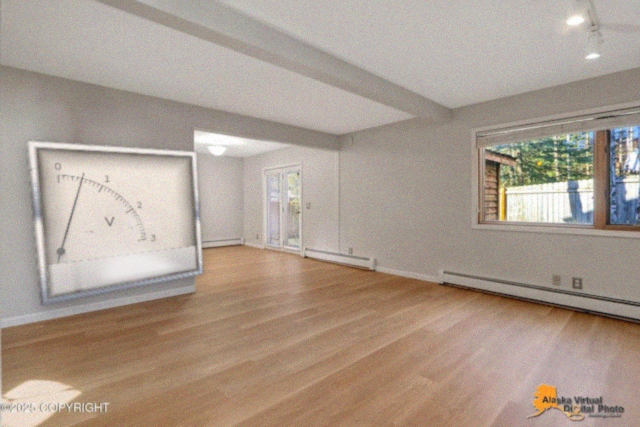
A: 0.5 V
